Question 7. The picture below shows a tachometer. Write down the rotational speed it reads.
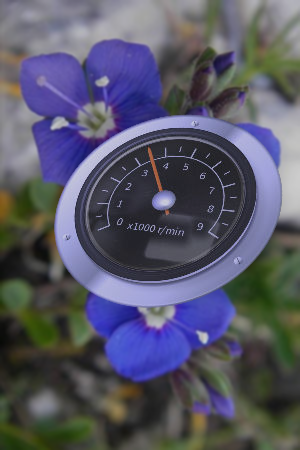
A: 3500 rpm
